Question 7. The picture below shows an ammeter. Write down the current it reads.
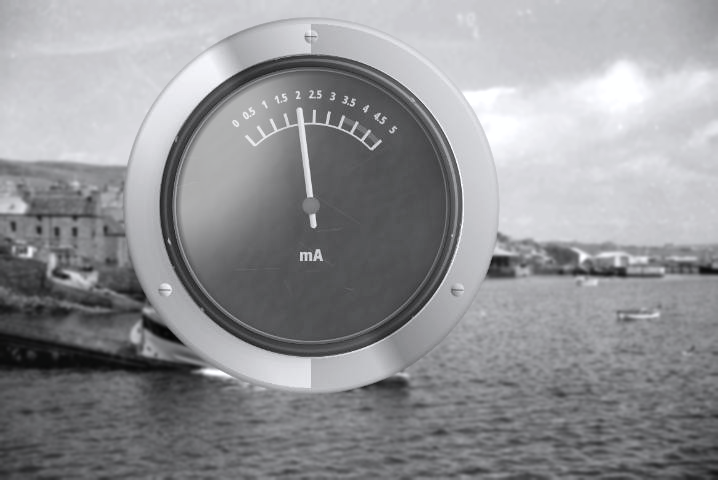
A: 2 mA
